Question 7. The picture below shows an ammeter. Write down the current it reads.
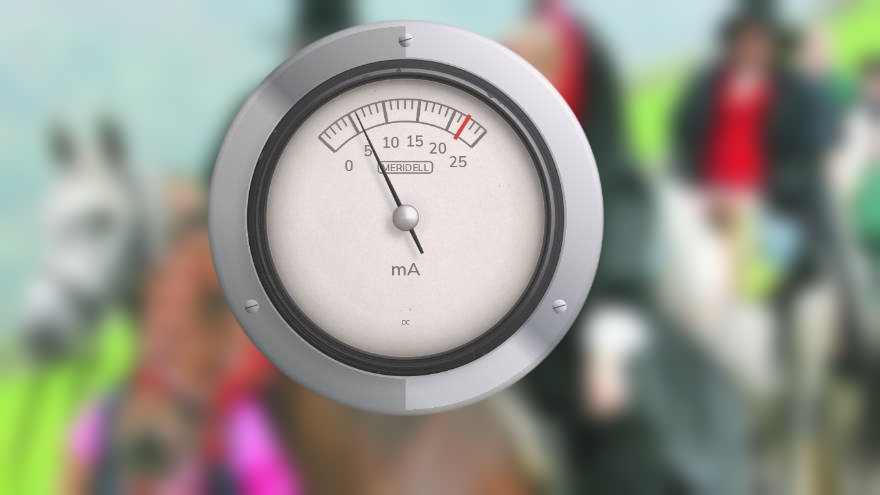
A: 6 mA
